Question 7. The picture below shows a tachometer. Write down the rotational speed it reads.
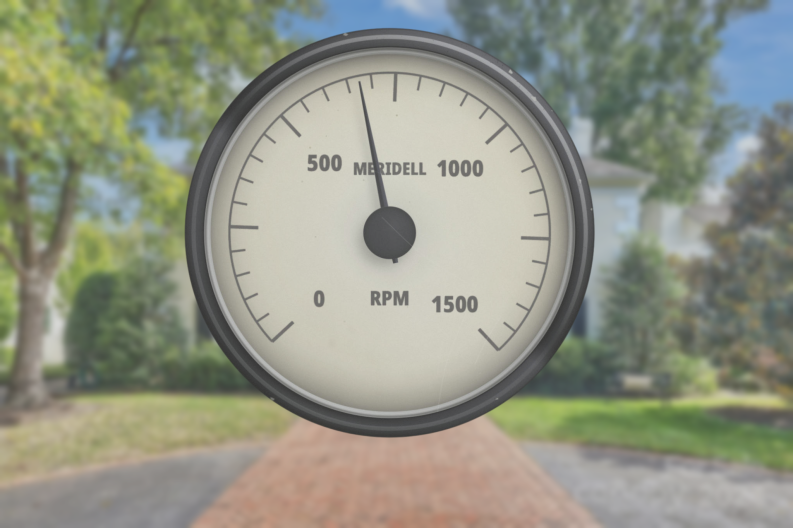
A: 675 rpm
